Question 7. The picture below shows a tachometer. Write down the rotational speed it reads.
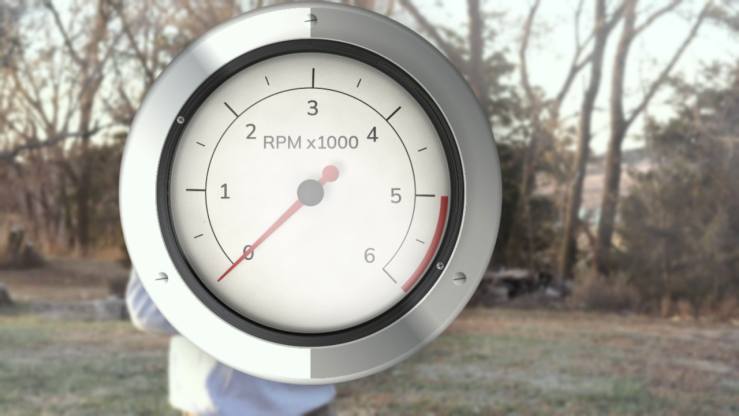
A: 0 rpm
